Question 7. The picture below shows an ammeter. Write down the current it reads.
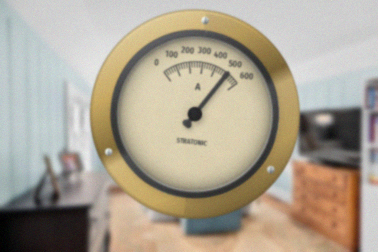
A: 500 A
